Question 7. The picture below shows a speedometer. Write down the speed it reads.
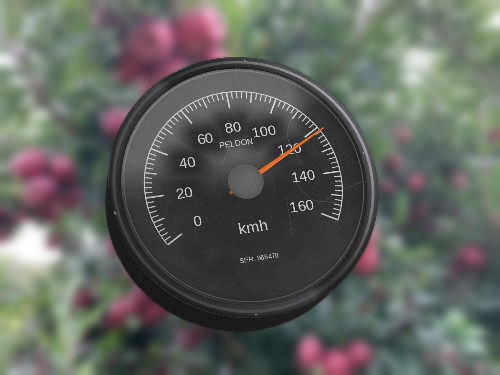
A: 122 km/h
